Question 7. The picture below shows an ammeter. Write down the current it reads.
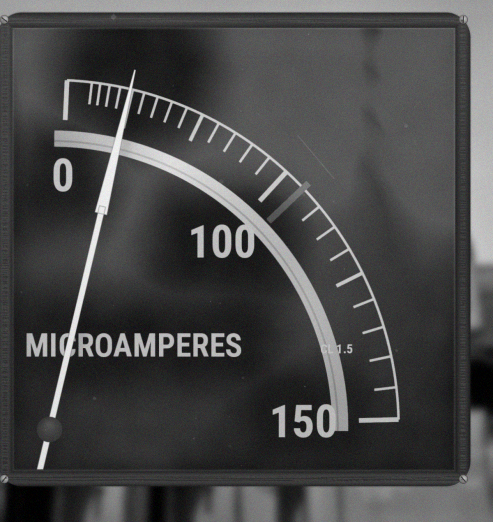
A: 50 µA
